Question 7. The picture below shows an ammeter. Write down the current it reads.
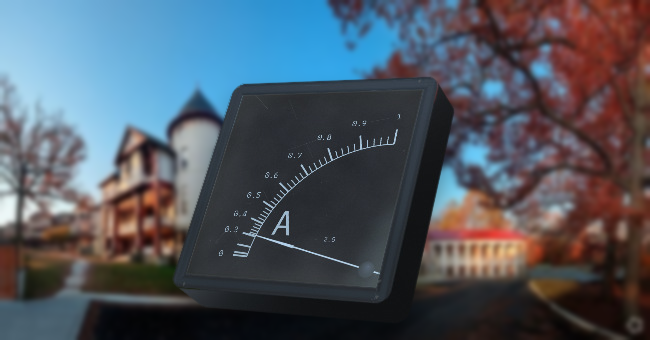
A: 0.3 A
